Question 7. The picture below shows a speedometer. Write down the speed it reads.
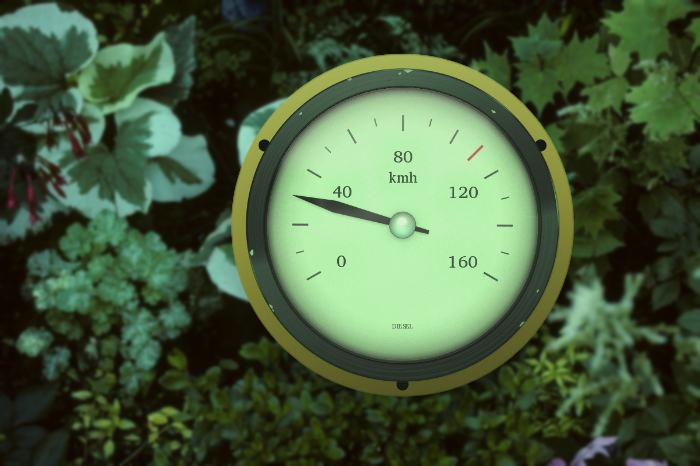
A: 30 km/h
